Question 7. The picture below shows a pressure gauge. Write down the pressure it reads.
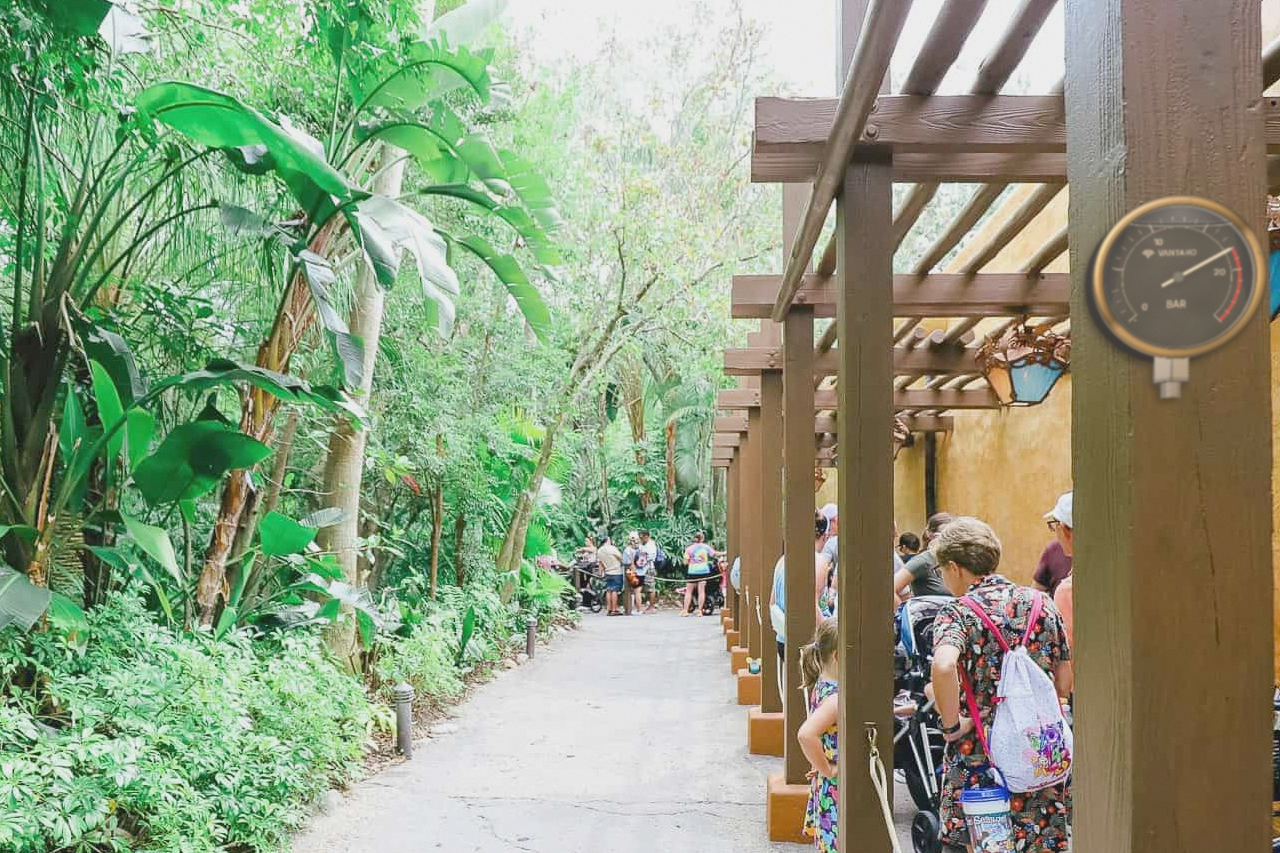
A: 18 bar
